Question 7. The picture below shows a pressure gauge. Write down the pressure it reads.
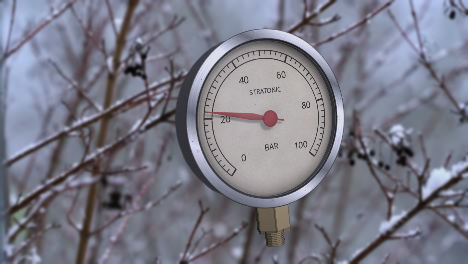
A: 22 bar
